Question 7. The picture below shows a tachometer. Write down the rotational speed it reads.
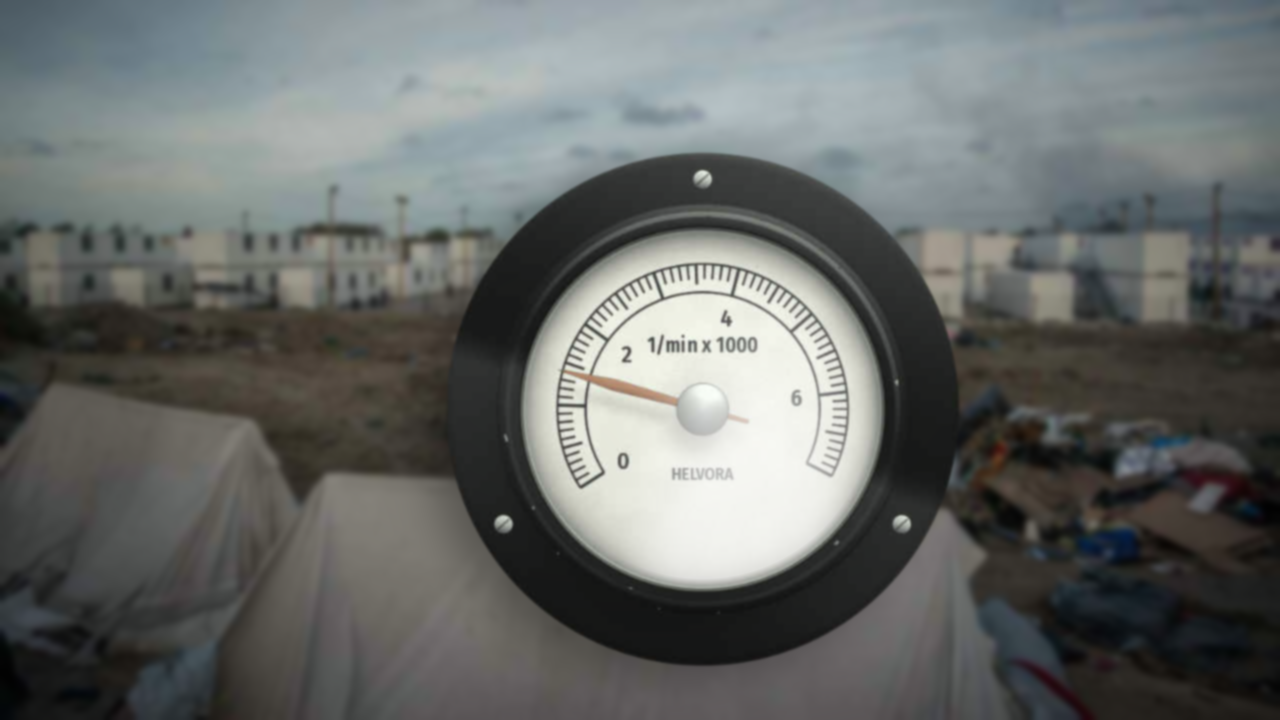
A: 1400 rpm
